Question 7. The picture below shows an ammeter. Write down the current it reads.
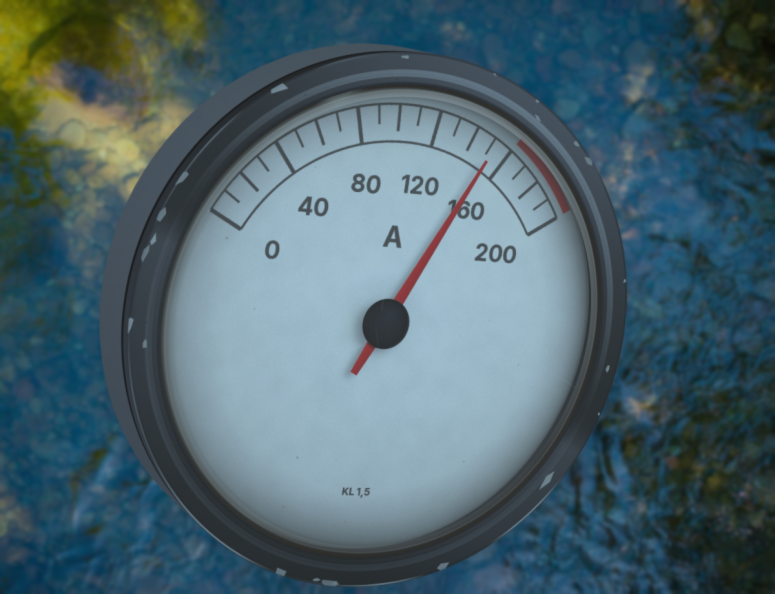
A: 150 A
